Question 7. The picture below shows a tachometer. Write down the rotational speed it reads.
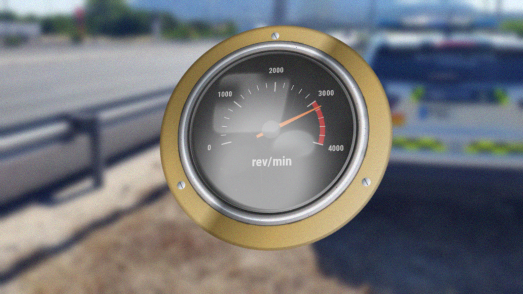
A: 3200 rpm
